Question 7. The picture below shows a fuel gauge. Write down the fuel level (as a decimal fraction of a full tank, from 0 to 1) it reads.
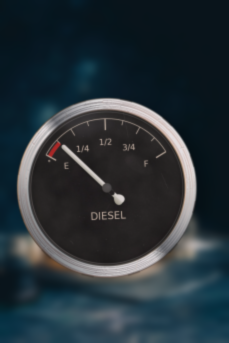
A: 0.125
